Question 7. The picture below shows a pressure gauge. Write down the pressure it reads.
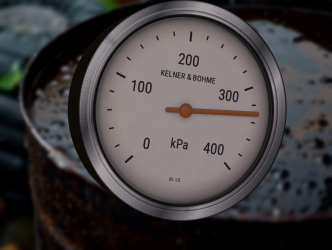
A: 330 kPa
